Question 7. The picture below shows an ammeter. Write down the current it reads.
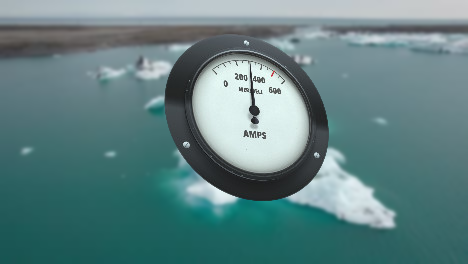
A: 300 A
